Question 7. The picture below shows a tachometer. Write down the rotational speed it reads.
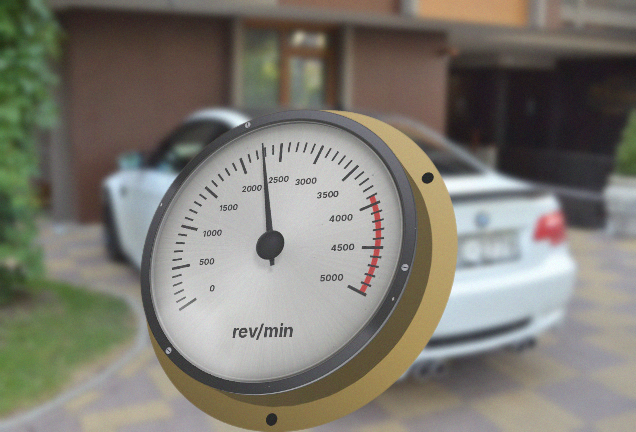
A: 2300 rpm
